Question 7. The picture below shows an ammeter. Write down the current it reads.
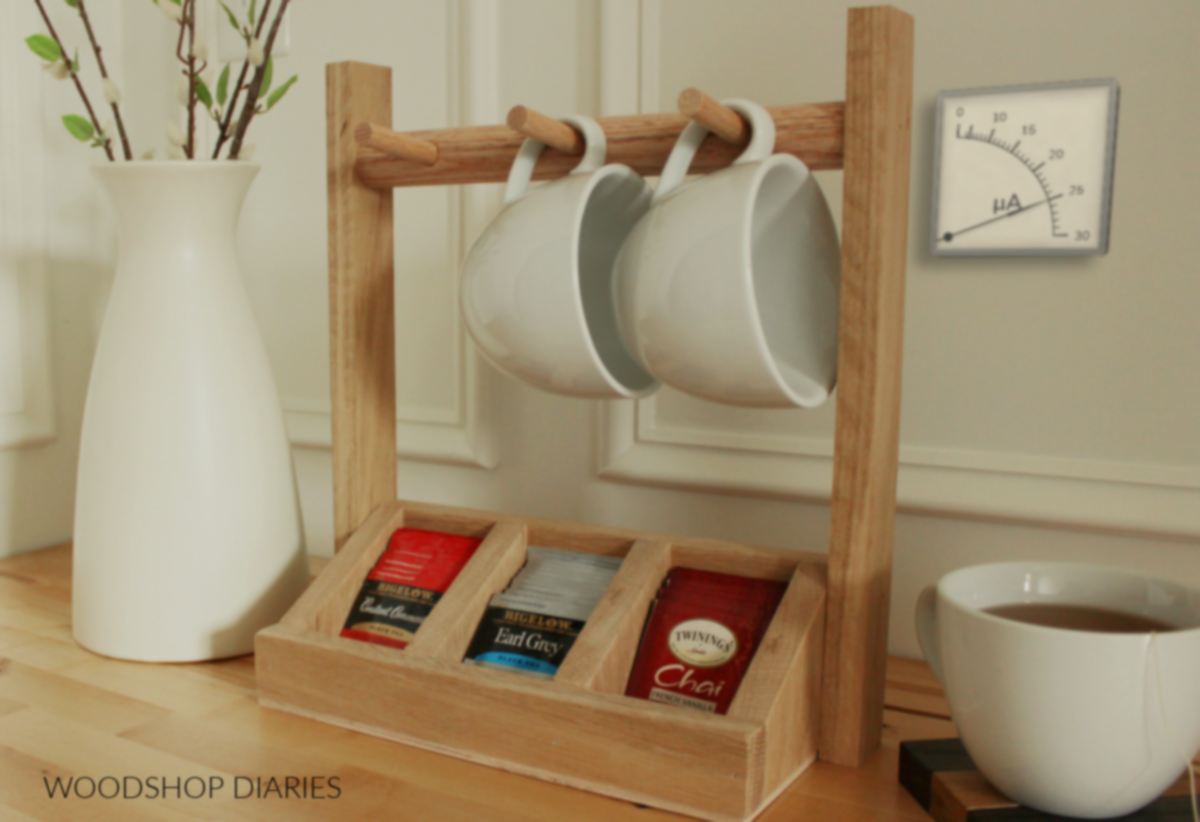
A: 25 µA
